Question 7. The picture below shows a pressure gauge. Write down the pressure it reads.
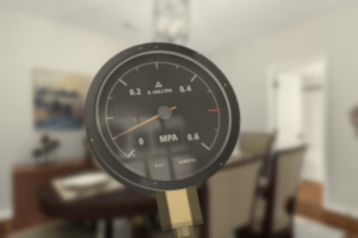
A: 0.05 MPa
